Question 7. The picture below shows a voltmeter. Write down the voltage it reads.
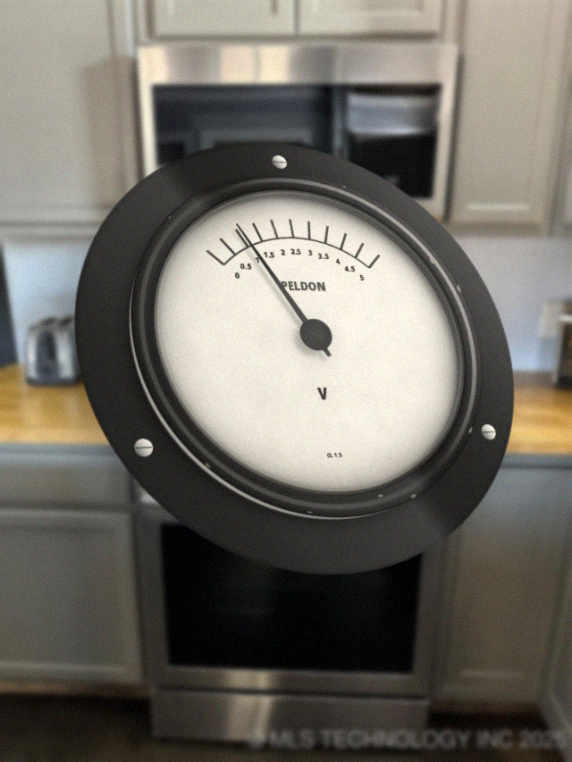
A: 1 V
